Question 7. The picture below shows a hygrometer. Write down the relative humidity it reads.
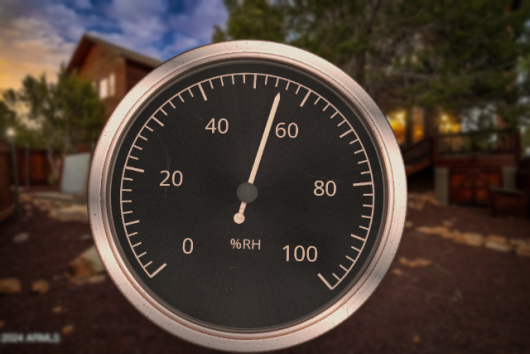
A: 55 %
